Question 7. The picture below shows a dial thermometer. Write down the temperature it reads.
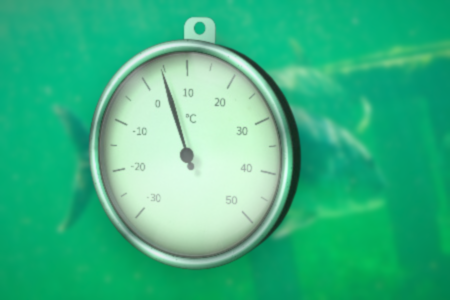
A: 5 °C
